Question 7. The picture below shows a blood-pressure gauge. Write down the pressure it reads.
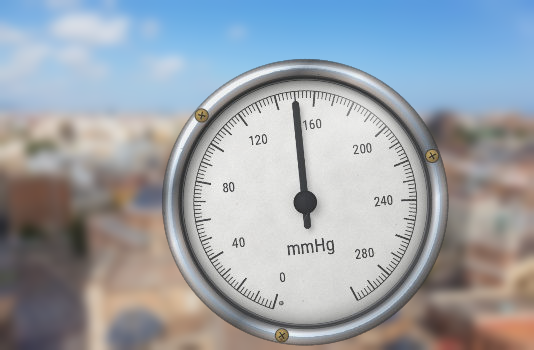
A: 150 mmHg
